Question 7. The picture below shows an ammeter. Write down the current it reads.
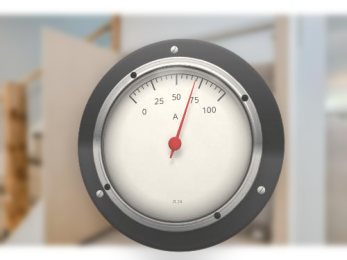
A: 70 A
